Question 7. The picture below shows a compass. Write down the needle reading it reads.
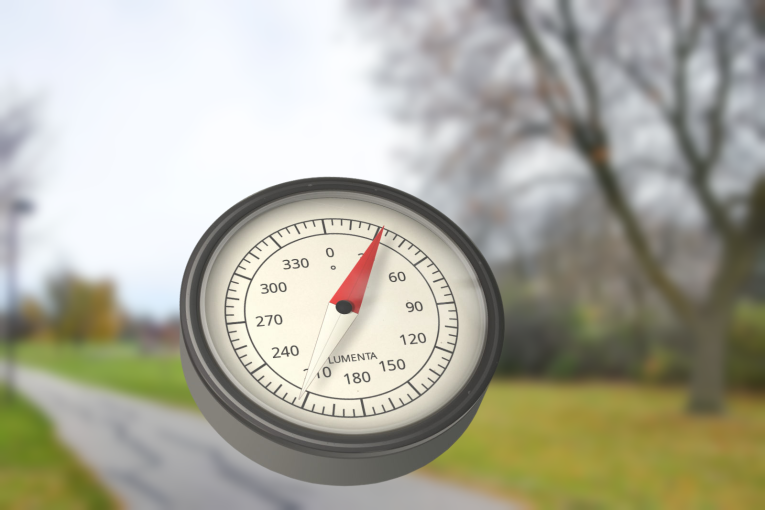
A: 32.5 °
